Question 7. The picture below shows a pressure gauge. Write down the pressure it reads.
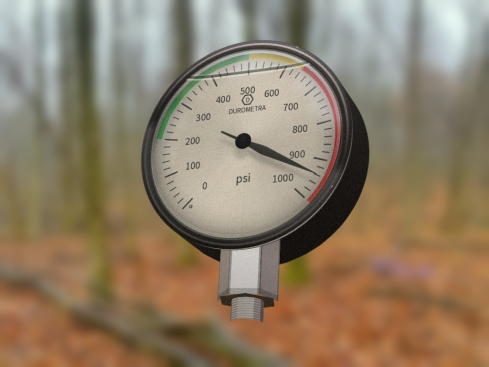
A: 940 psi
